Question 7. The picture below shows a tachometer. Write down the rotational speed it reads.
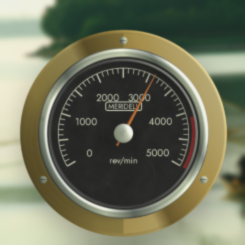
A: 3100 rpm
